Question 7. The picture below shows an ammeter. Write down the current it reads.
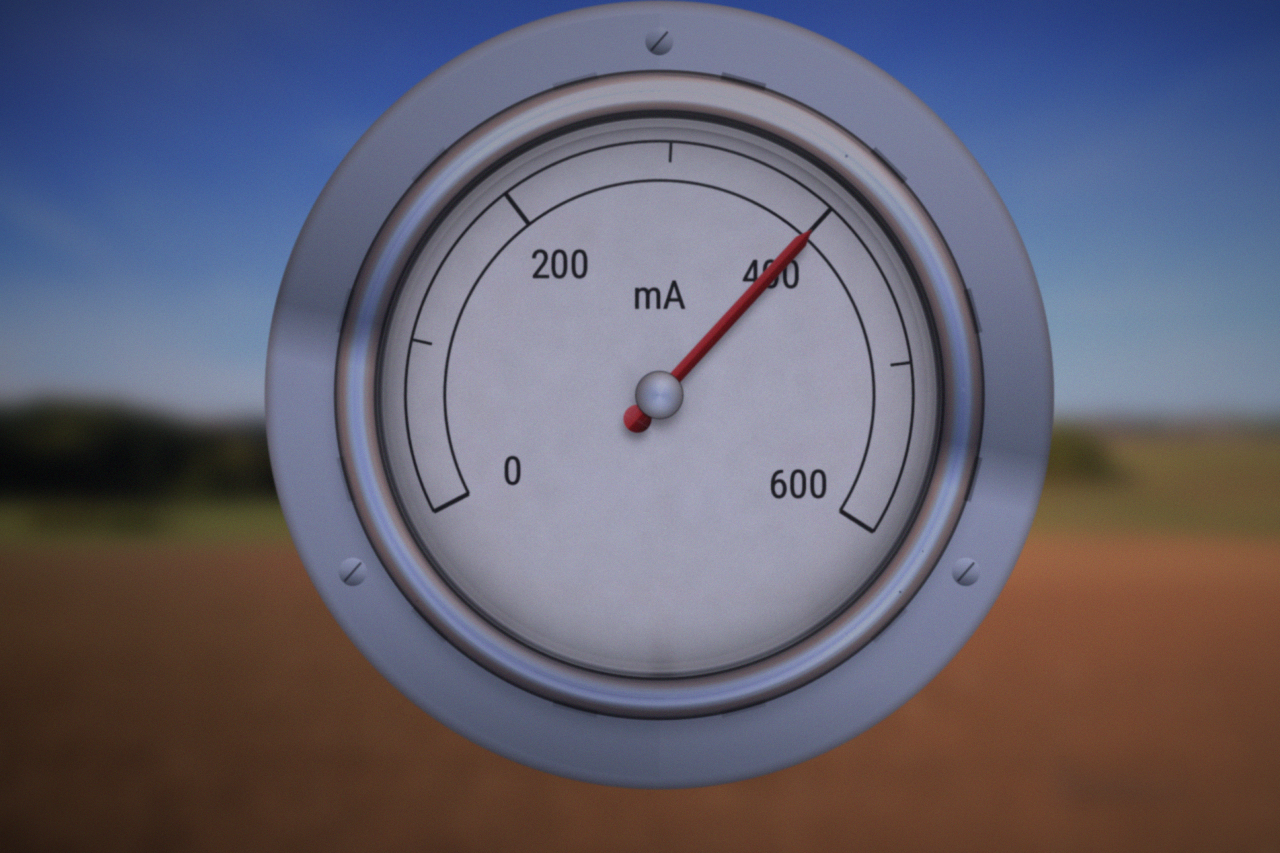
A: 400 mA
